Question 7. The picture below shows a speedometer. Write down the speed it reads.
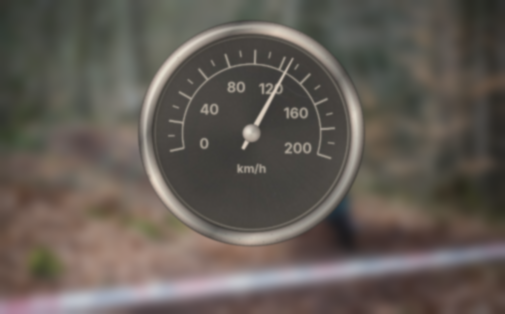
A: 125 km/h
